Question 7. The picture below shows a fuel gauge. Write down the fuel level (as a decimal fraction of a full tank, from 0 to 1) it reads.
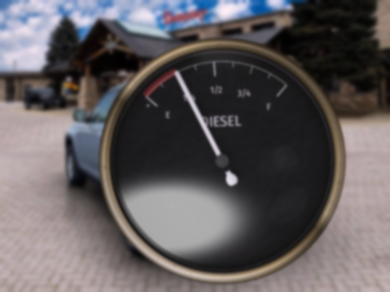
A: 0.25
